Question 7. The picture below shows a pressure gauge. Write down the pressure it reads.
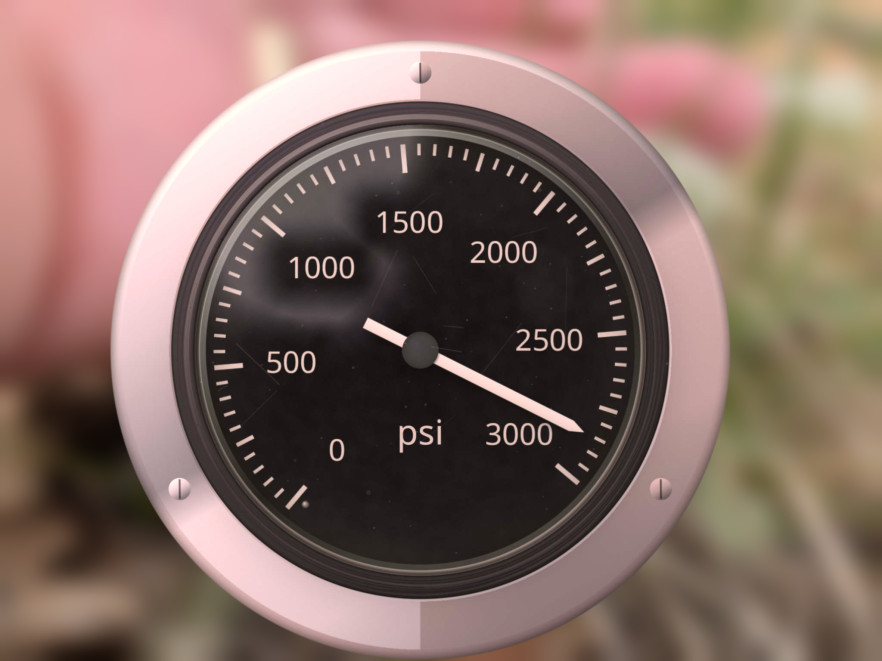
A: 2850 psi
